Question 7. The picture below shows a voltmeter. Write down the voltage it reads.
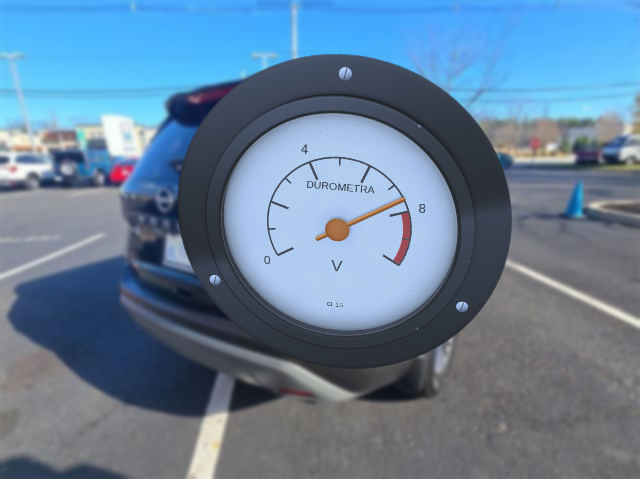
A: 7.5 V
